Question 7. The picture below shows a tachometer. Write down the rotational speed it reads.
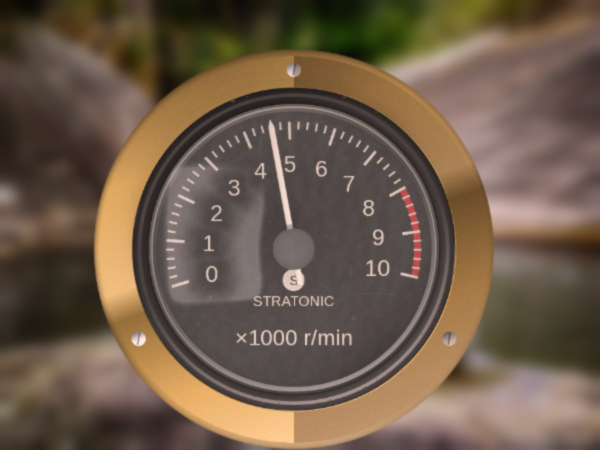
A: 4600 rpm
